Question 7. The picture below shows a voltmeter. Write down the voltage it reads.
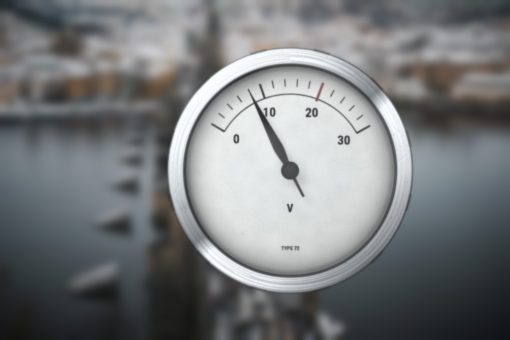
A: 8 V
